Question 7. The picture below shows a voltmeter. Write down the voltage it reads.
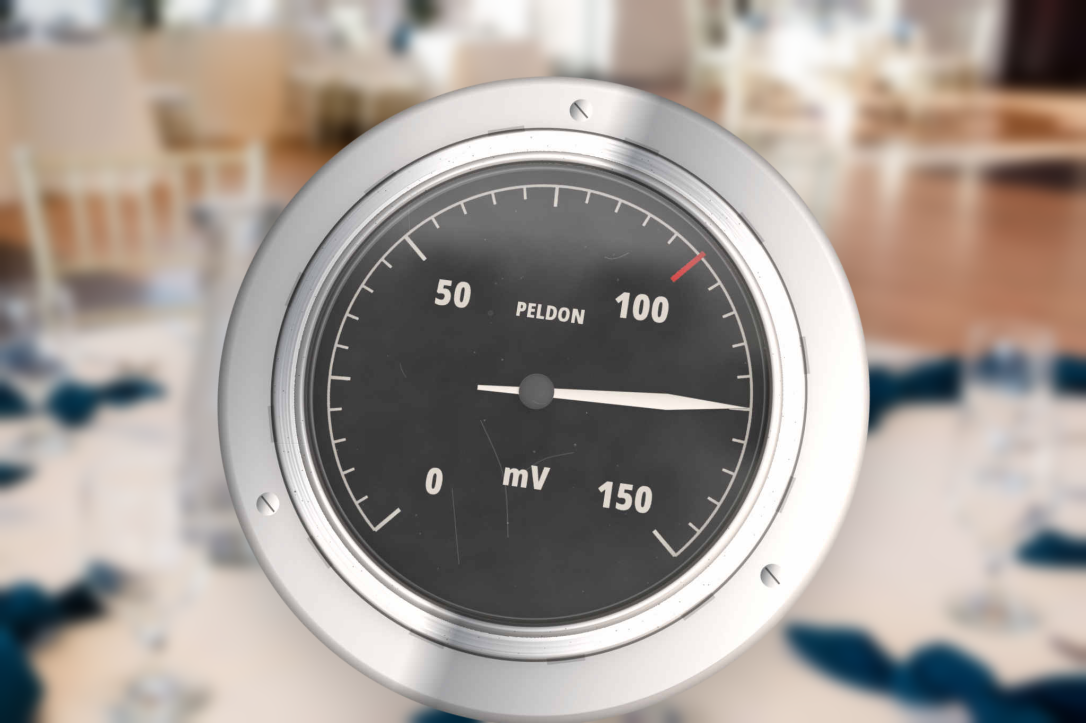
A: 125 mV
